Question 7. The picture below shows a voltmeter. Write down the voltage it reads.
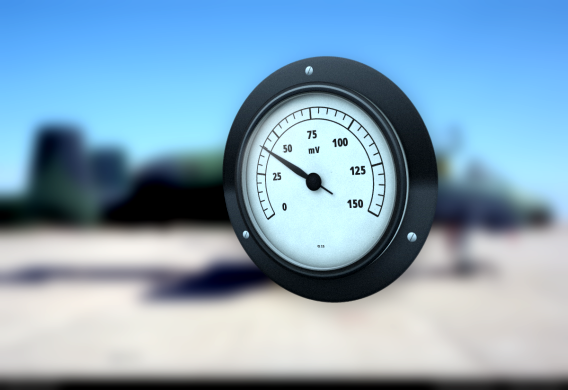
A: 40 mV
